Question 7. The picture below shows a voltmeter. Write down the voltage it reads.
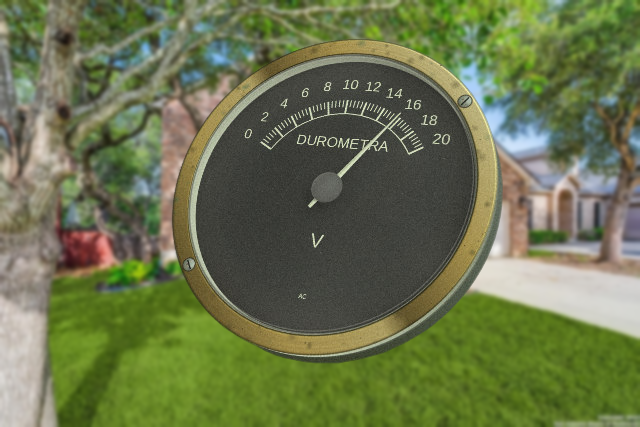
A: 16 V
